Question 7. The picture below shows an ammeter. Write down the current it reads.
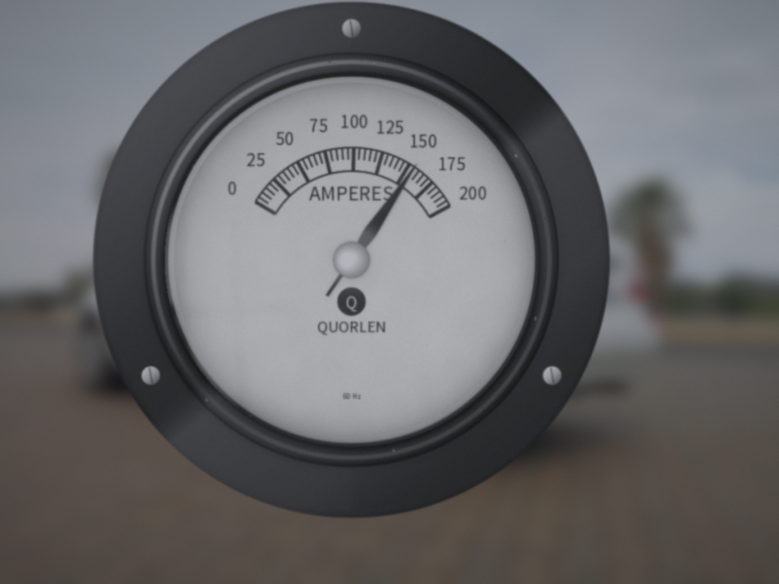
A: 155 A
